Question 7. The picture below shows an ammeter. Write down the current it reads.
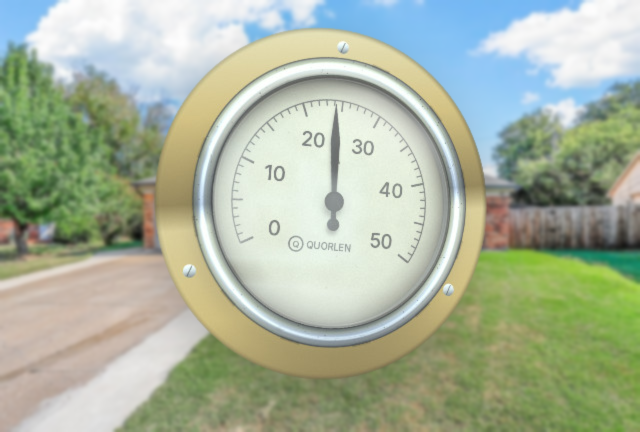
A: 24 A
